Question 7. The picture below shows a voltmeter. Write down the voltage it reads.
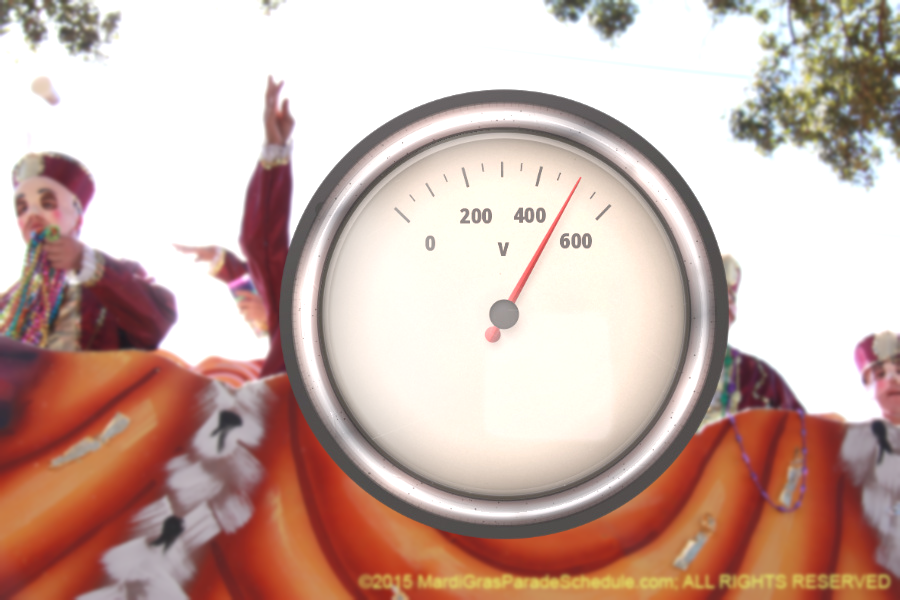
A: 500 V
